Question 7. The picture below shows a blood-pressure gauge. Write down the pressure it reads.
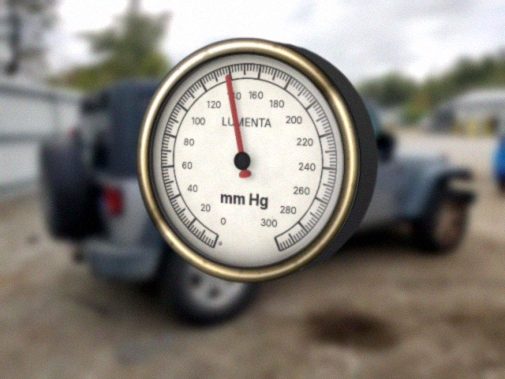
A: 140 mmHg
